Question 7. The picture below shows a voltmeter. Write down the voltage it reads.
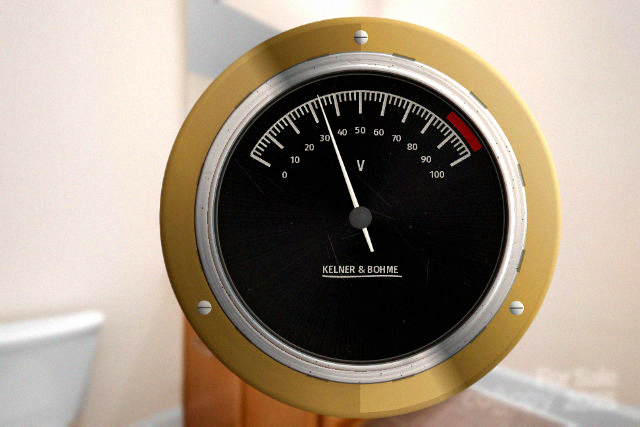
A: 34 V
